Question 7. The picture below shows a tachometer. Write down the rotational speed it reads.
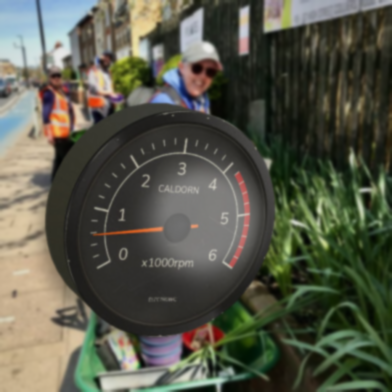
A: 600 rpm
